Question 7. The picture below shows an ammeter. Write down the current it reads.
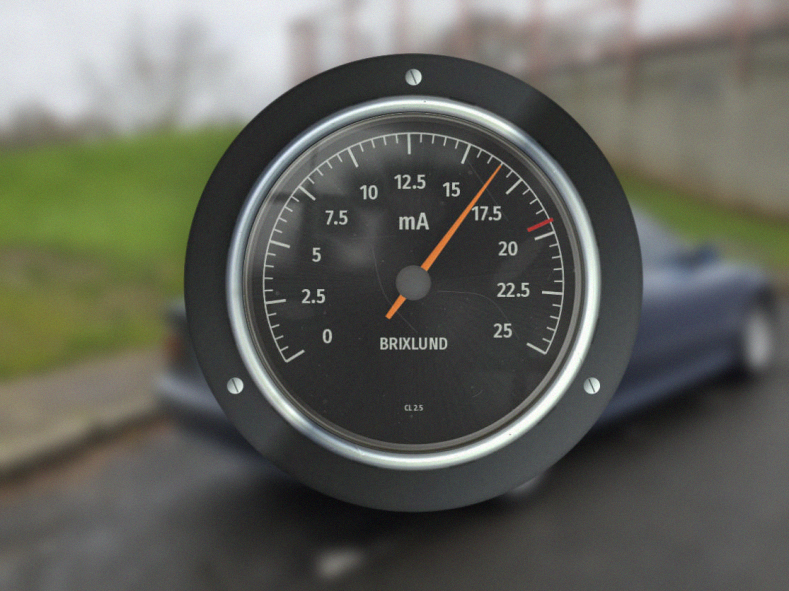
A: 16.5 mA
